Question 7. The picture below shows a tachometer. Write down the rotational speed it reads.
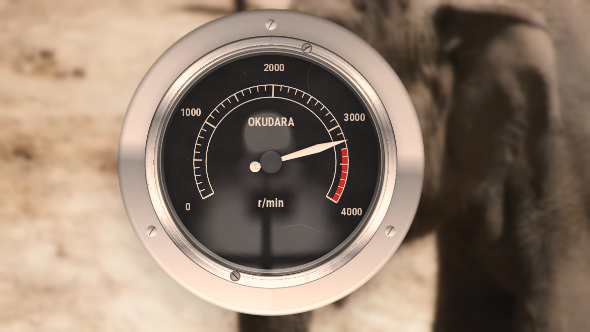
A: 3200 rpm
